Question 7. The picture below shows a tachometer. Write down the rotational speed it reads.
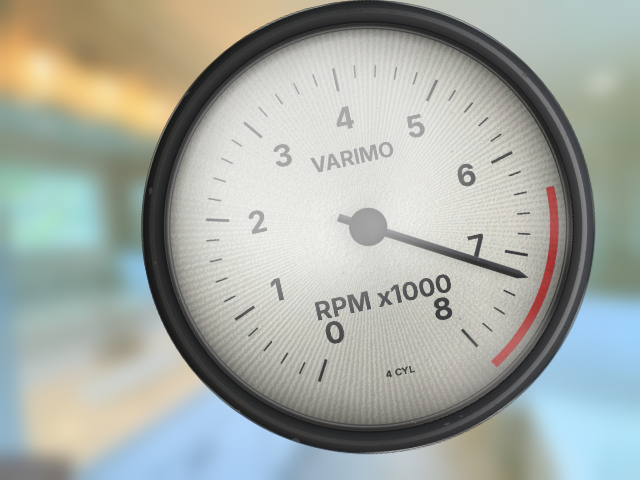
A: 7200 rpm
